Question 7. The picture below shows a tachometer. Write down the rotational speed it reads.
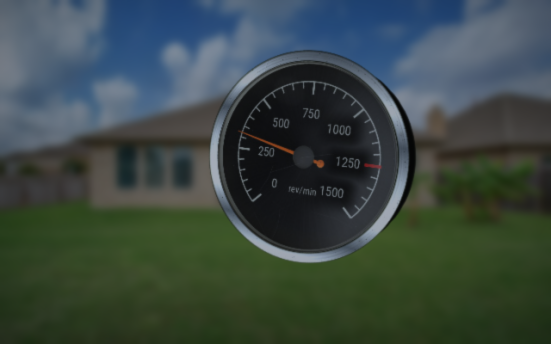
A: 325 rpm
